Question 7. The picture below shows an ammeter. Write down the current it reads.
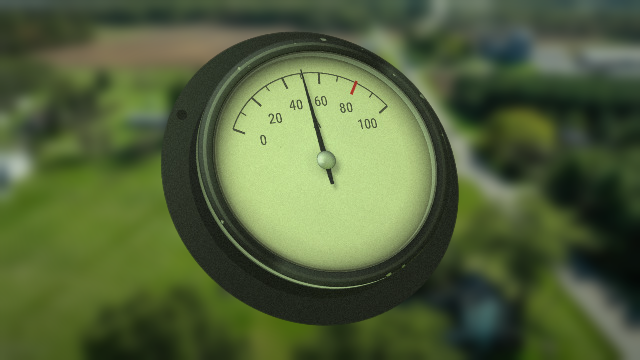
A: 50 A
